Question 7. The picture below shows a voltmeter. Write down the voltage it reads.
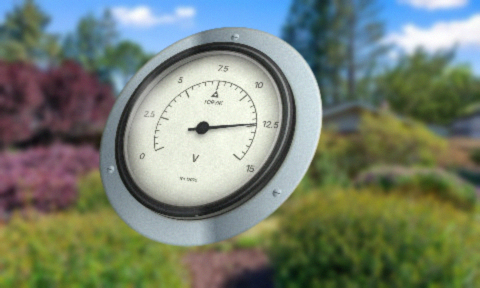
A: 12.5 V
